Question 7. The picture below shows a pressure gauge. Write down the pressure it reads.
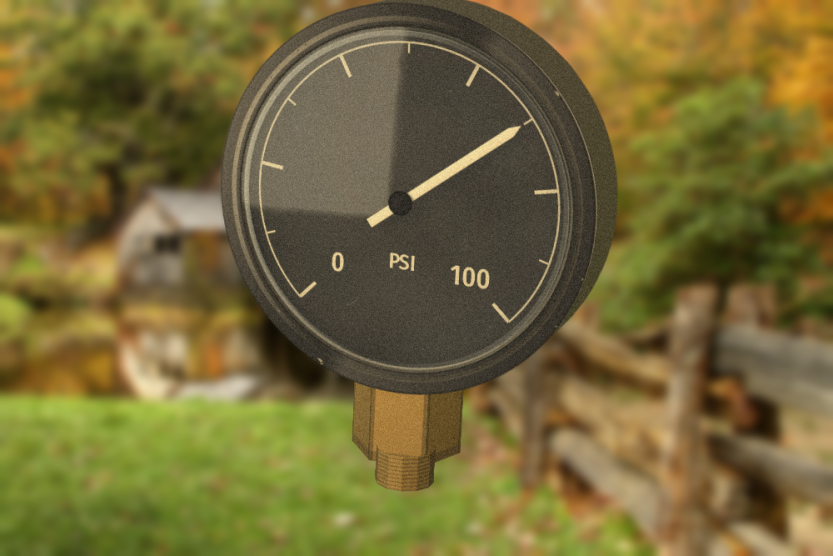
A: 70 psi
